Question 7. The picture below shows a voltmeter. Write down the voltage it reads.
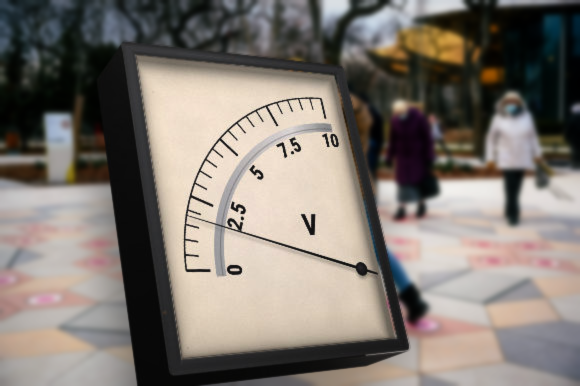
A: 1.75 V
